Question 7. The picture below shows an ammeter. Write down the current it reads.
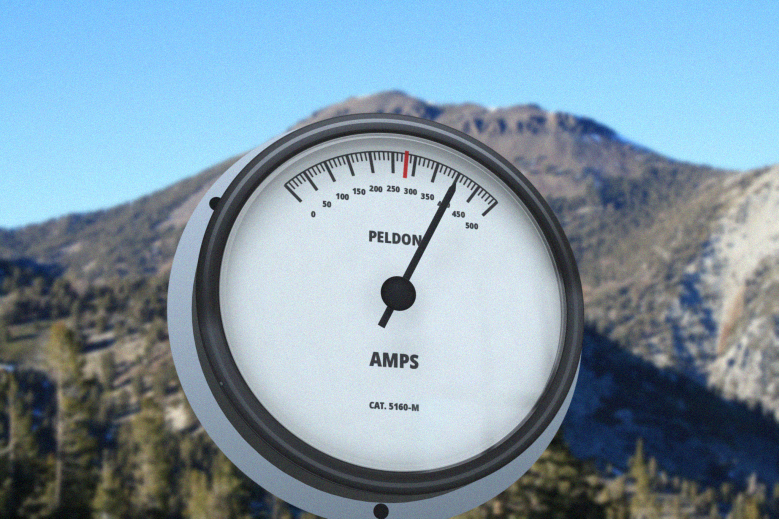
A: 400 A
